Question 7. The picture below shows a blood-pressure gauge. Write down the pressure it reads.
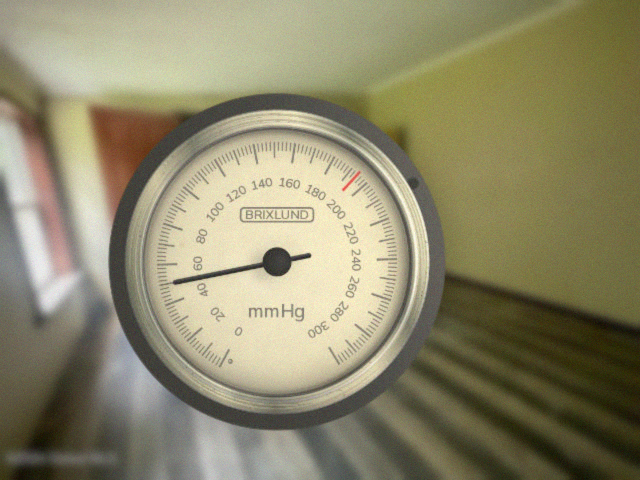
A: 50 mmHg
